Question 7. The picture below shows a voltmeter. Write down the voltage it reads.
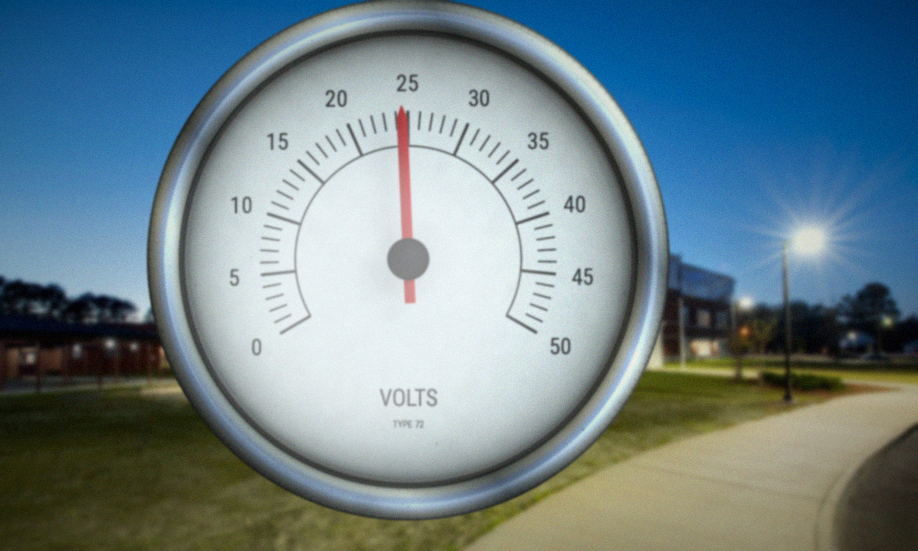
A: 24.5 V
